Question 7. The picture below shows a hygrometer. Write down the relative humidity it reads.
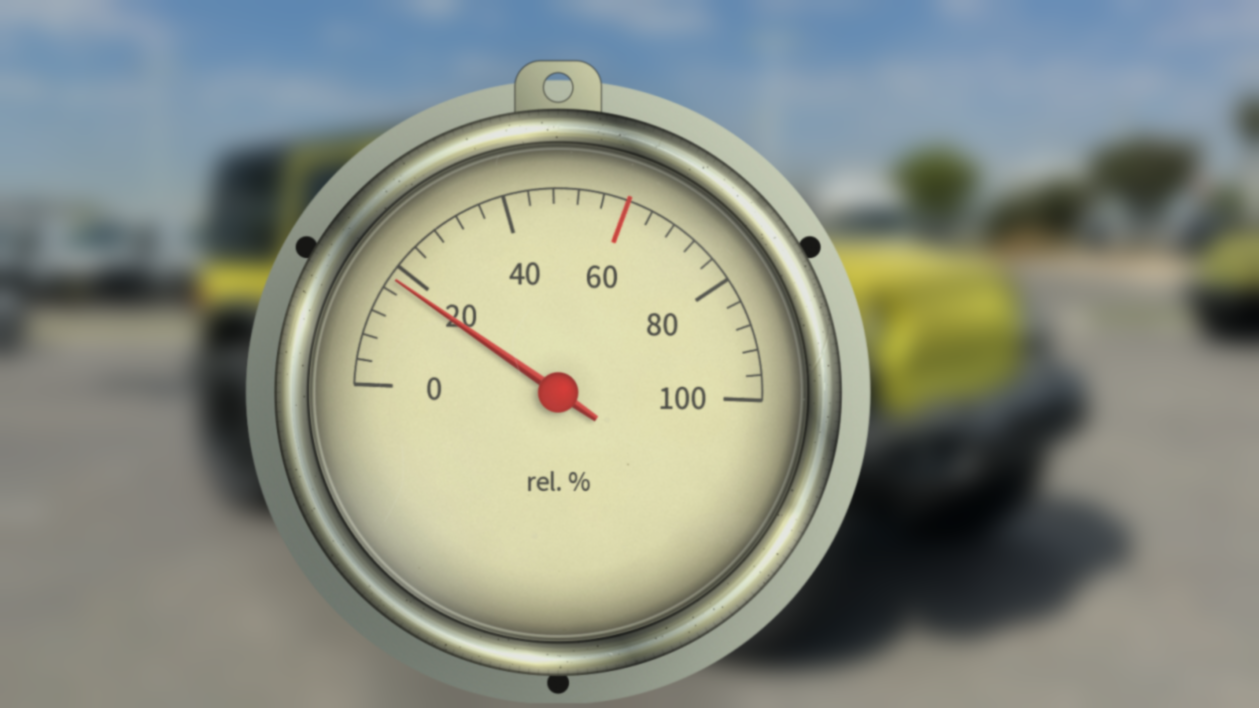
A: 18 %
